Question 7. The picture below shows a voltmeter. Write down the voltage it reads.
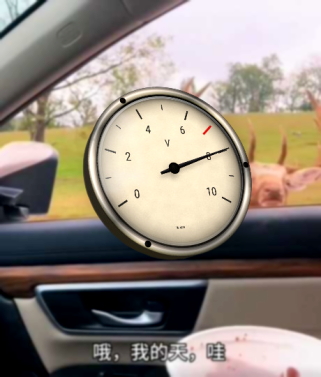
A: 8 V
